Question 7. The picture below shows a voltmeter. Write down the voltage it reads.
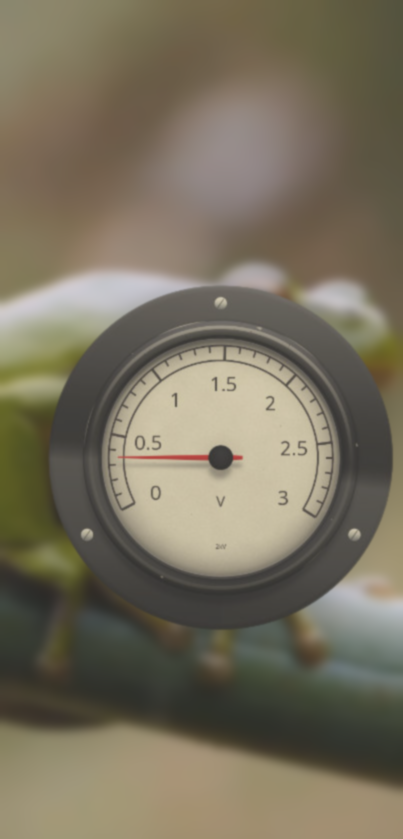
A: 0.35 V
